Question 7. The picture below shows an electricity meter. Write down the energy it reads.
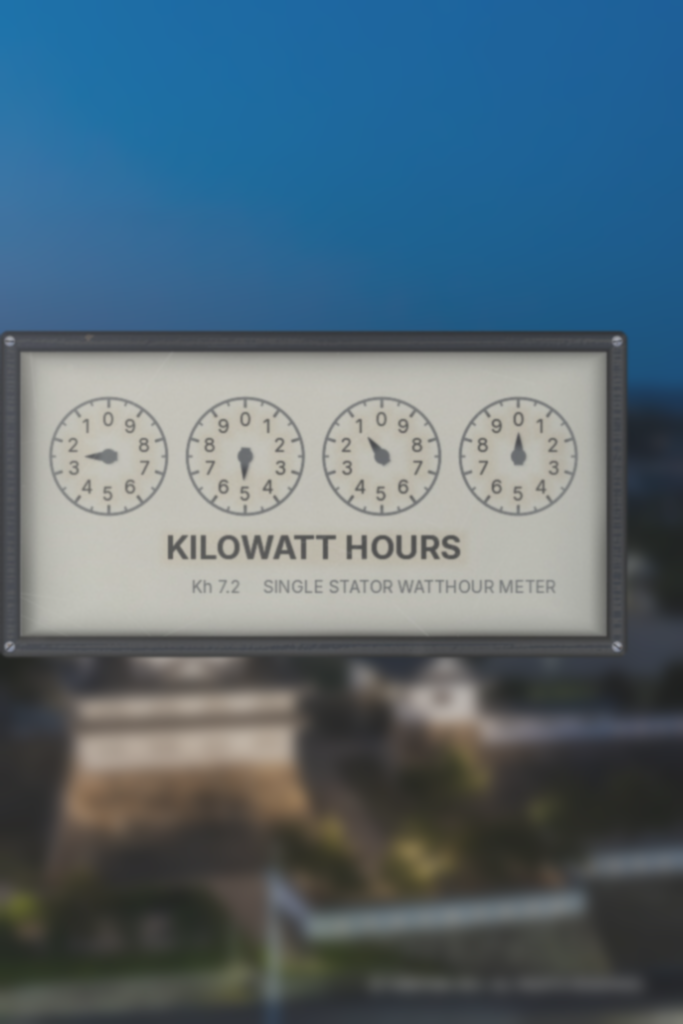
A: 2510 kWh
